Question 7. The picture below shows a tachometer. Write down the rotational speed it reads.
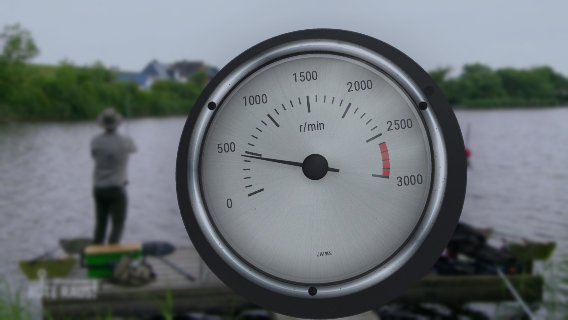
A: 450 rpm
